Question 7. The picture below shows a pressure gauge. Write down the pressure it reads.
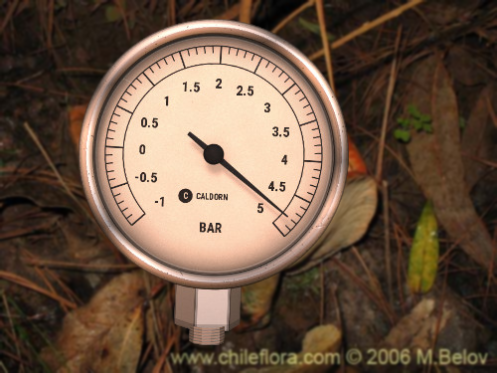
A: 4.8 bar
